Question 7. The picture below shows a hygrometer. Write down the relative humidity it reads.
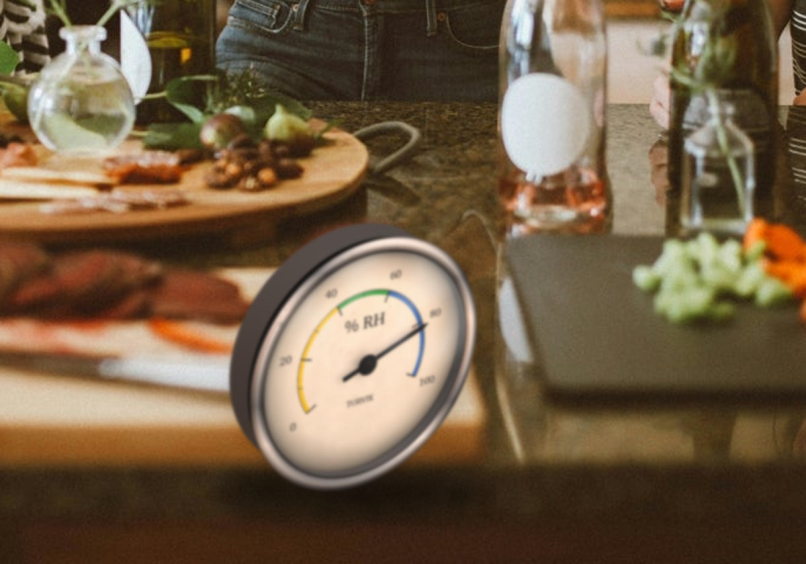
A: 80 %
